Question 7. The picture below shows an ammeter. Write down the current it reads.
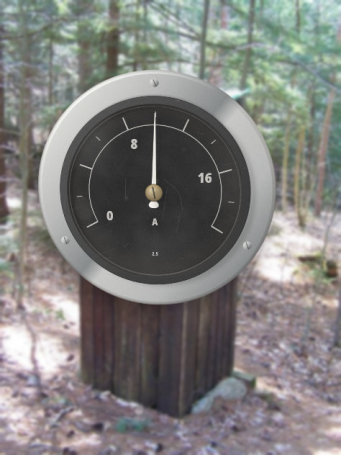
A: 10 A
